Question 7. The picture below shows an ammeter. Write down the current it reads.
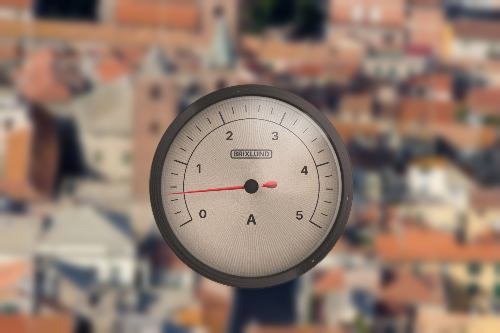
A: 0.5 A
